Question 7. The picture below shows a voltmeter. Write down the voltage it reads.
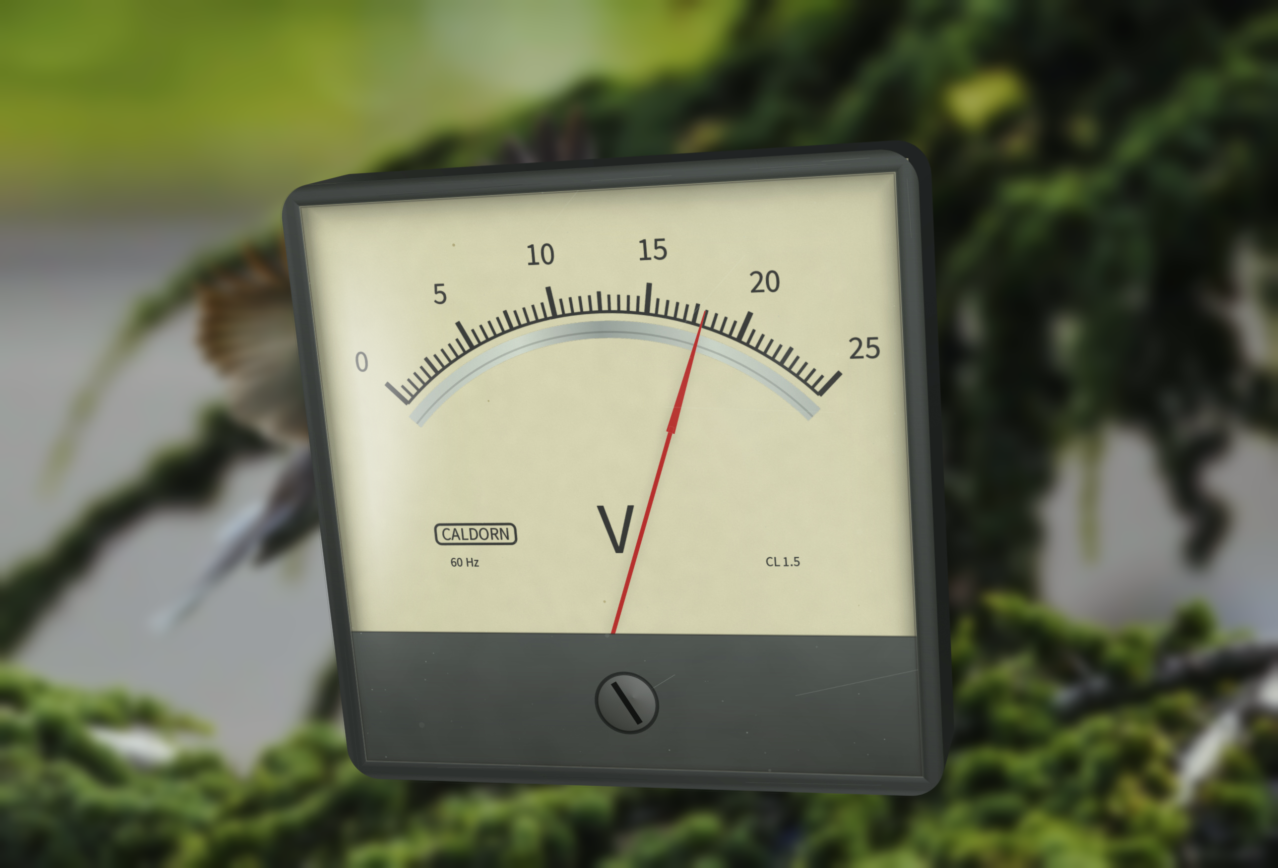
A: 18 V
